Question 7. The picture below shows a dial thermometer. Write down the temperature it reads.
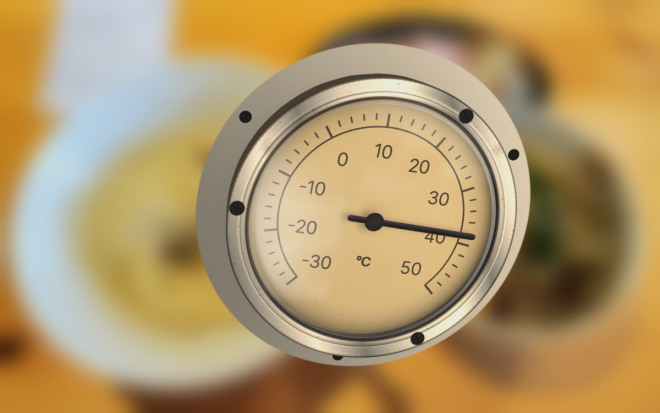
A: 38 °C
